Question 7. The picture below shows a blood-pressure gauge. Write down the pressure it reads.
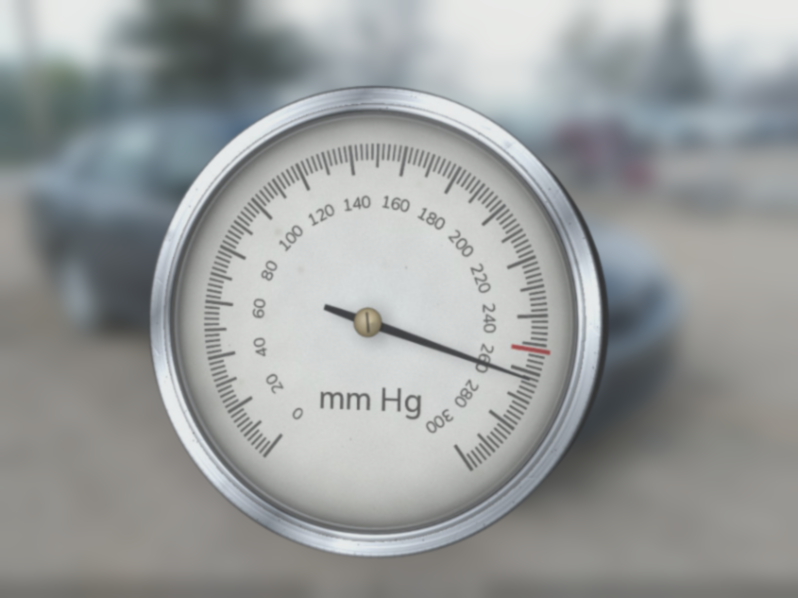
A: 262 mmHg
